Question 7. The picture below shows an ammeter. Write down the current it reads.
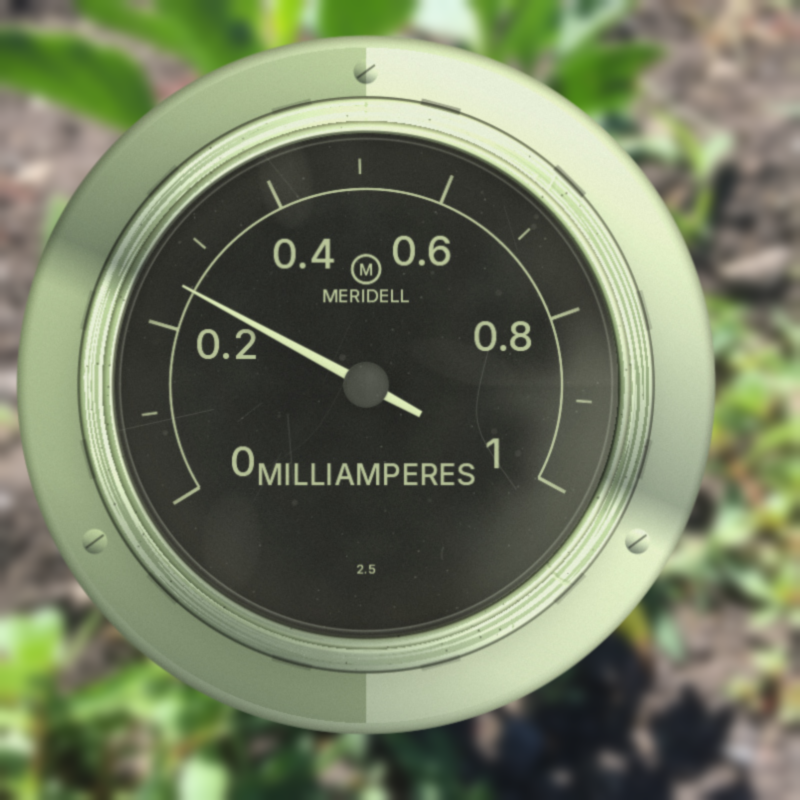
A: 0.25 mA
